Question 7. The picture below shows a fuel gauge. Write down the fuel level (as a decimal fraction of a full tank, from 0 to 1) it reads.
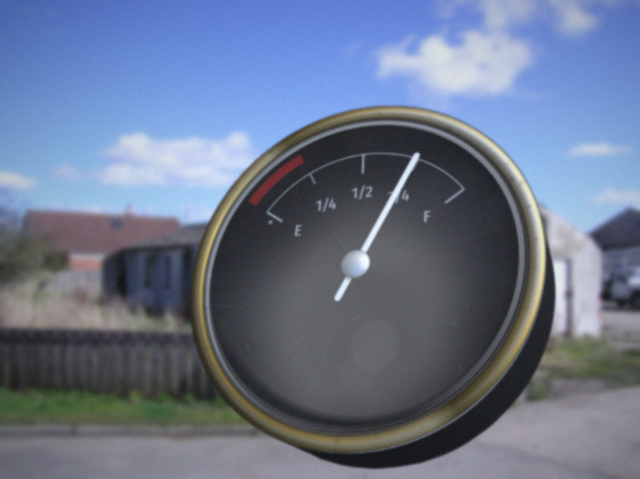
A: 0.75
